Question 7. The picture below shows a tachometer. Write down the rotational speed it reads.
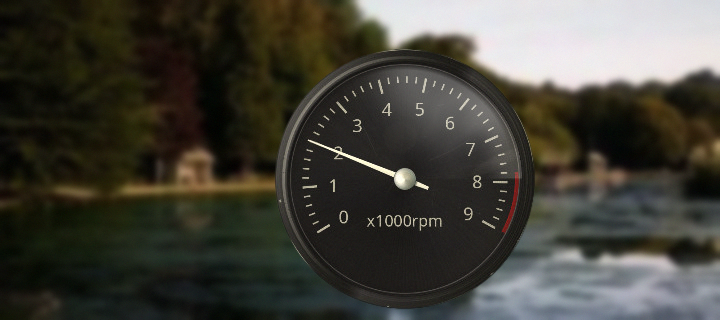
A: 2000 rpm
